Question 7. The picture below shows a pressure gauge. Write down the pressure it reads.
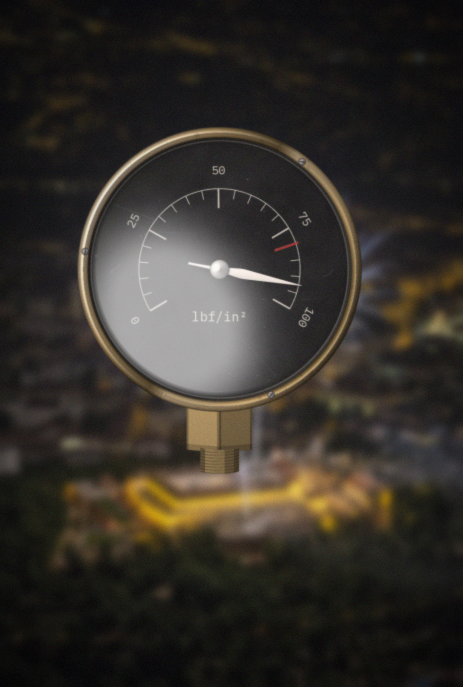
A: 92.5 psi
